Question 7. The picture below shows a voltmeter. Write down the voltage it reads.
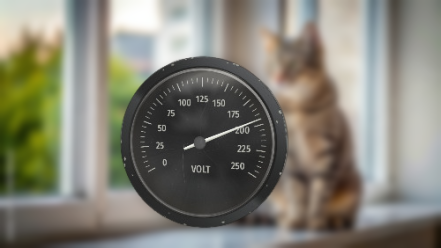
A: 195 V
